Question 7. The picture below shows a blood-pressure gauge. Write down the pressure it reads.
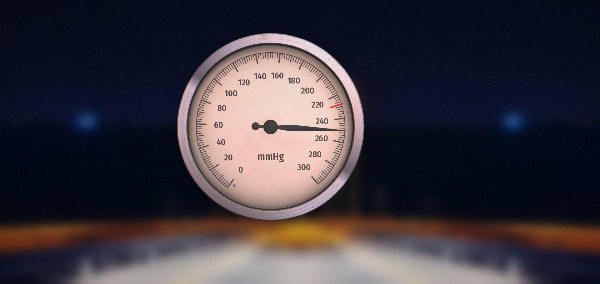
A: 250 mmHg
